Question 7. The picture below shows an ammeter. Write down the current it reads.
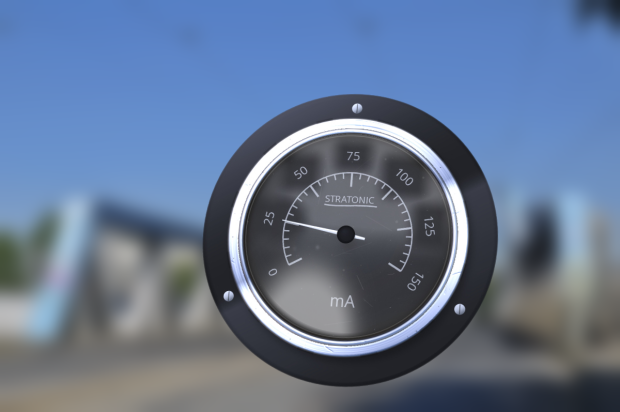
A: 25 mA
